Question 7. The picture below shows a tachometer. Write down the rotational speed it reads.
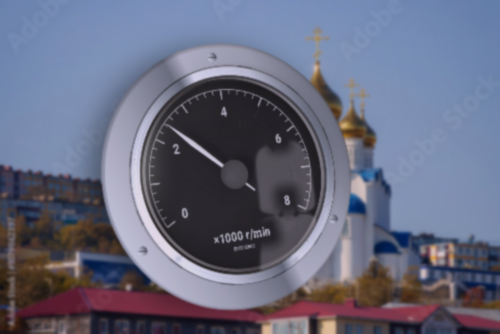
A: 2400 rpm
